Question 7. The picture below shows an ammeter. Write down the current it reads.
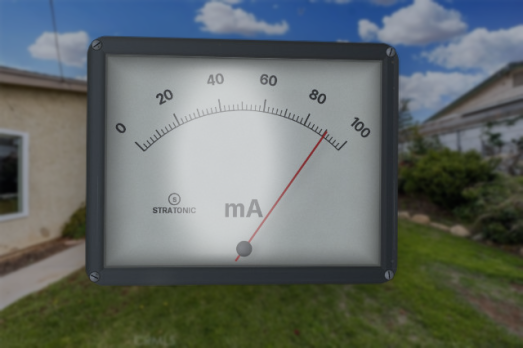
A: 90 mA
